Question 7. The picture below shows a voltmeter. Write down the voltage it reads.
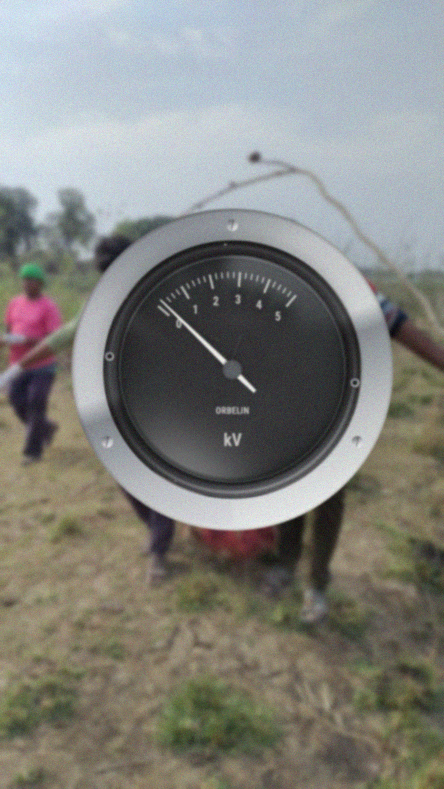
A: 0.2 kV
